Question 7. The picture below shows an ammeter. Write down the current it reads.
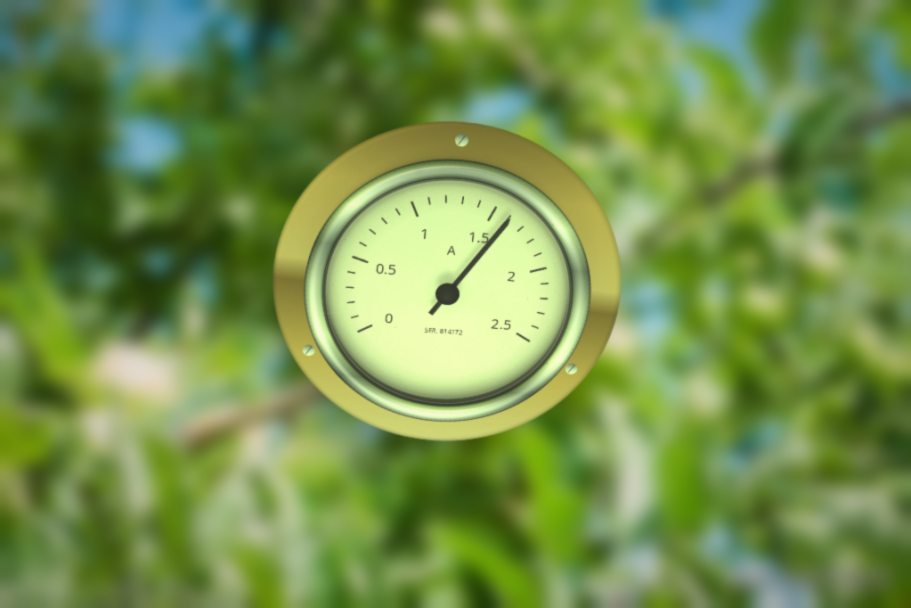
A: 1.6 A
